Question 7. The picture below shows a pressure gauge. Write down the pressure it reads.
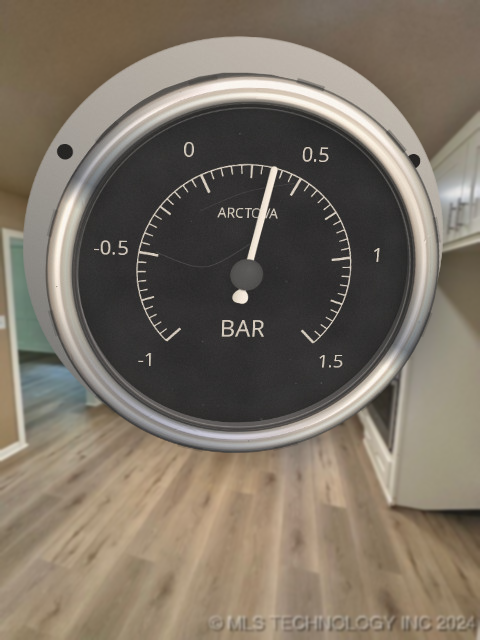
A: 0.35 bar
